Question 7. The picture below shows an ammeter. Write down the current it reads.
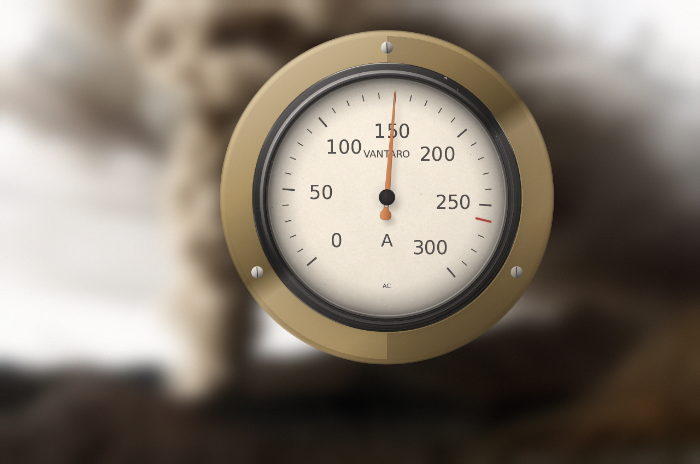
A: 150 A
